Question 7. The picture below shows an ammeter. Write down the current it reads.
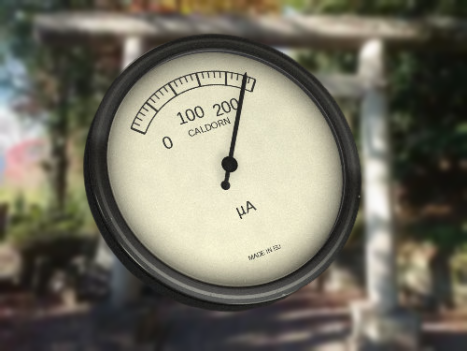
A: 230 µA
